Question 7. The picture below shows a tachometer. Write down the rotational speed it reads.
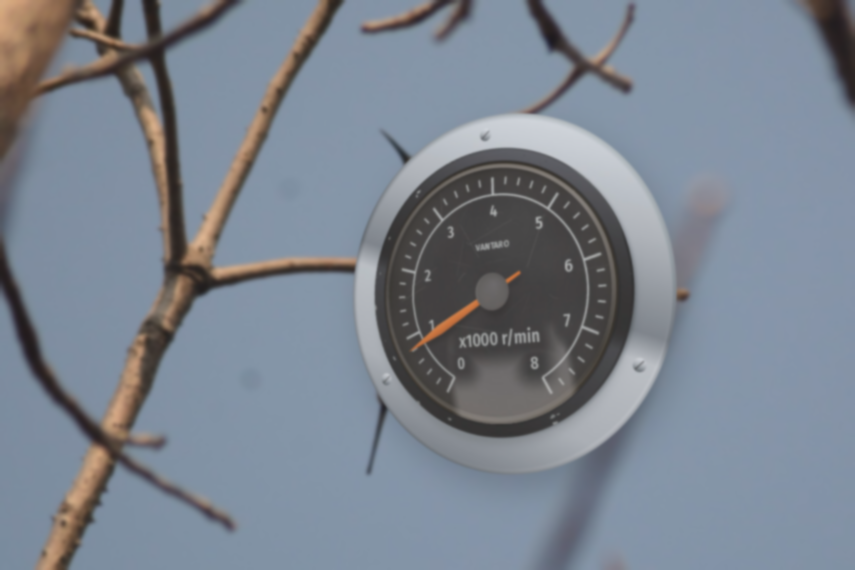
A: 800 rpm
